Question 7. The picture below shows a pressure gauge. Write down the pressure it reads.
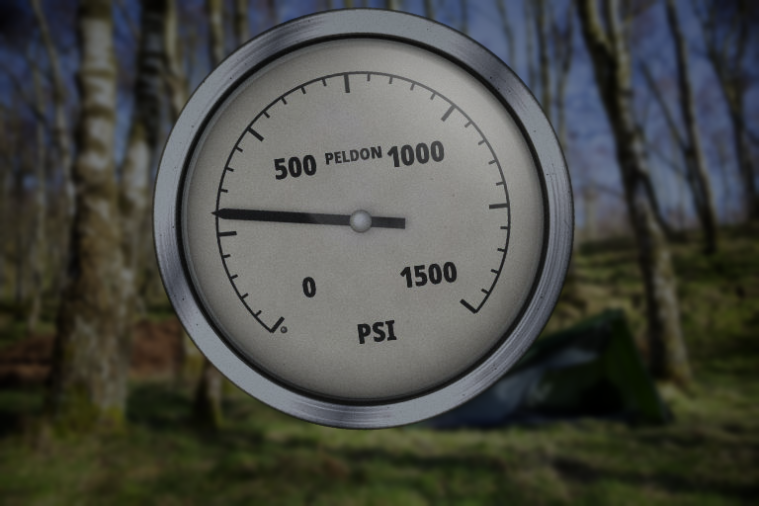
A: 300 psi
